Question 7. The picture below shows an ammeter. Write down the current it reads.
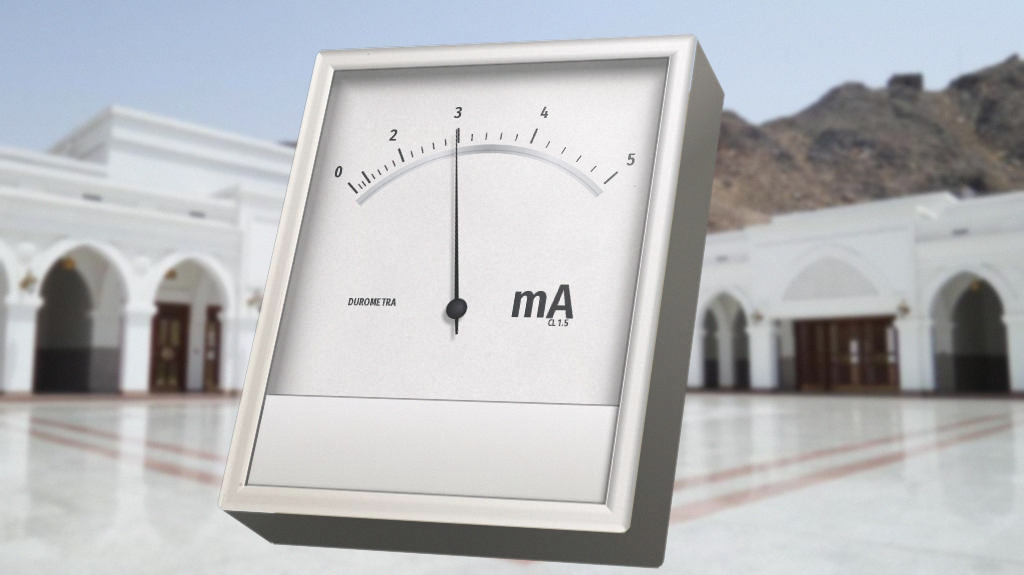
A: 3 mA
